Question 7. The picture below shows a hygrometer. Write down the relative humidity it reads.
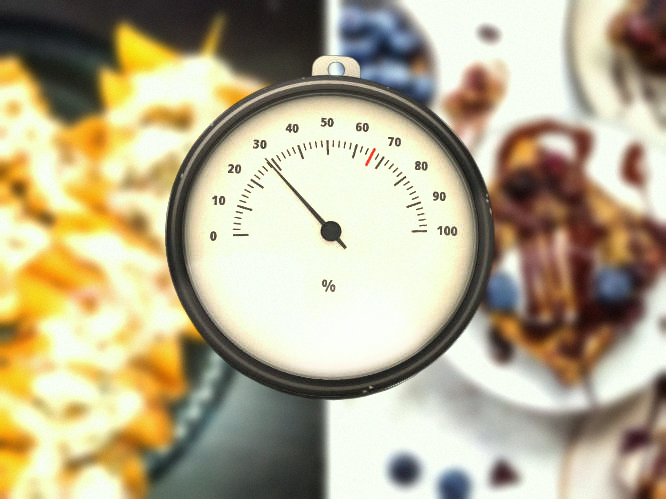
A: 28 %
